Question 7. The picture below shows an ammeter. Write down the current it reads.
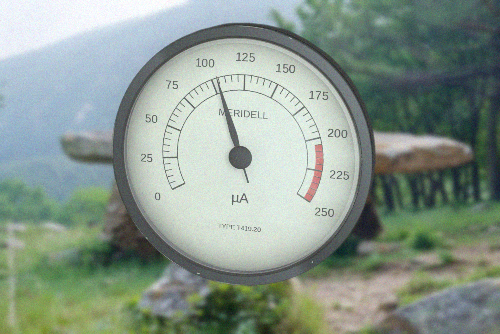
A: 105 µA
